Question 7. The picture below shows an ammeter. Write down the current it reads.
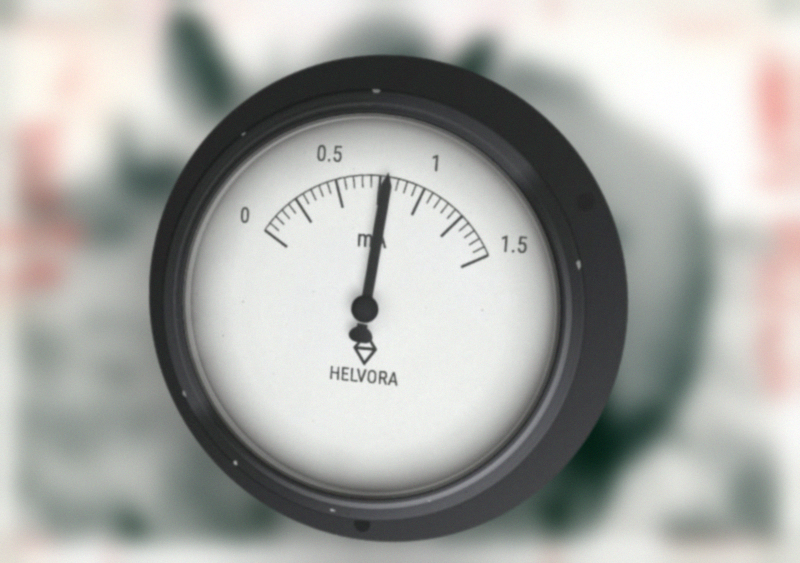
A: 0.8 mA
